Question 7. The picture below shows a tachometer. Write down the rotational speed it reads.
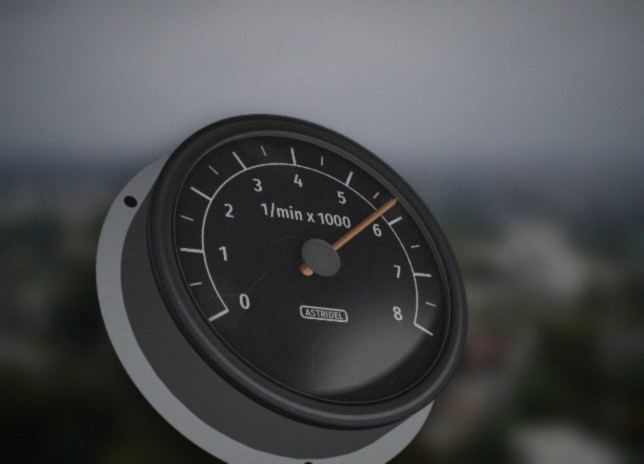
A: 5750 rpm
